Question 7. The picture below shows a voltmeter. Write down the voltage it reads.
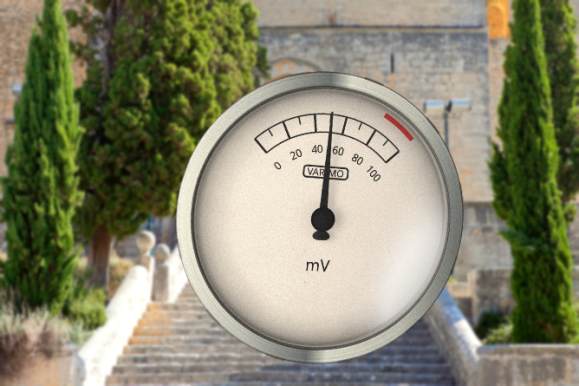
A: 50 mV
